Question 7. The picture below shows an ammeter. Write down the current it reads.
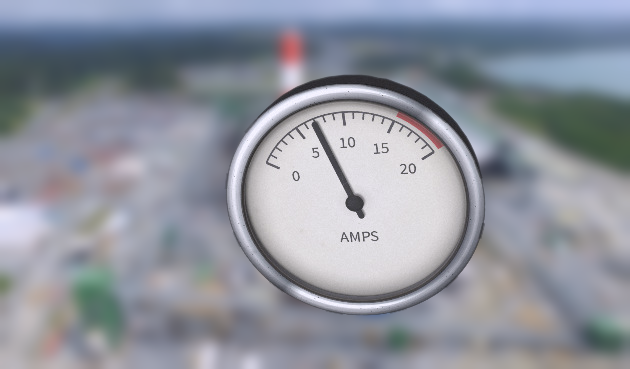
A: 7 A
